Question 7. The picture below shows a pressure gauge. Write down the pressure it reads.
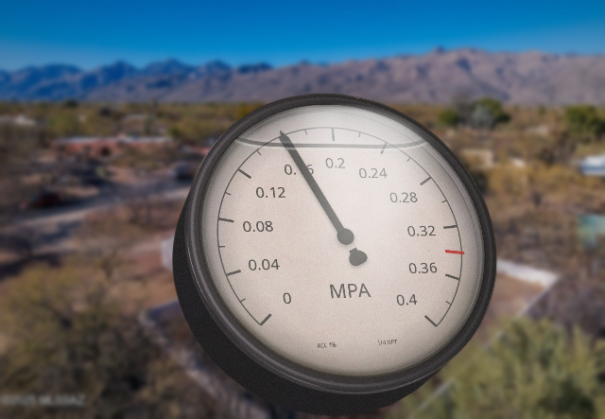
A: 0.16 MPa
